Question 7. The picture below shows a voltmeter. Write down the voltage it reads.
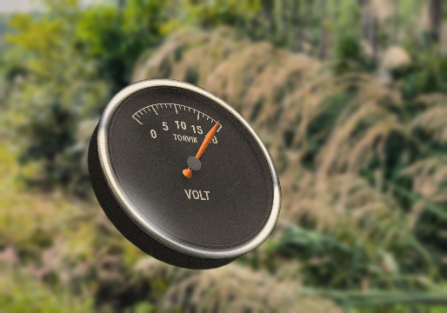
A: 19 V
